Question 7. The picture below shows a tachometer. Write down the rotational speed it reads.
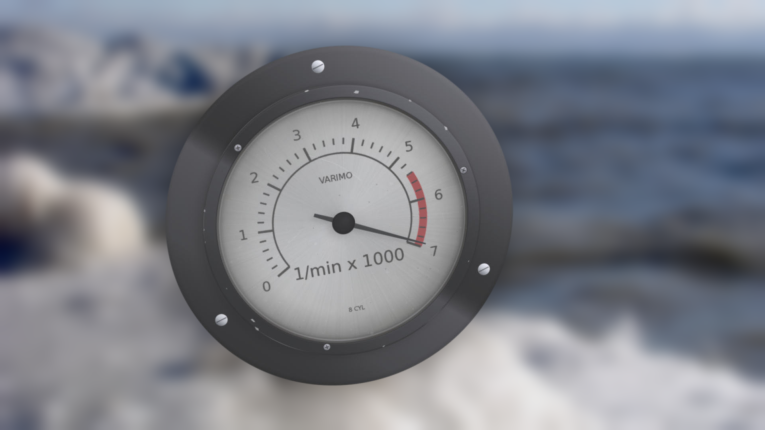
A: 6900 rpm
